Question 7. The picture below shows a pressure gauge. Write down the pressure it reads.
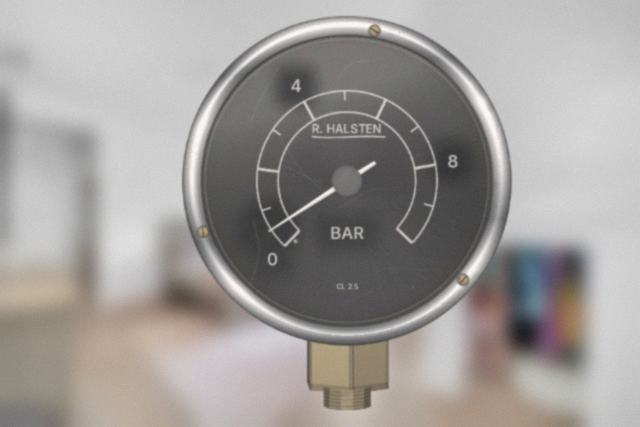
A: 0.5 bar
